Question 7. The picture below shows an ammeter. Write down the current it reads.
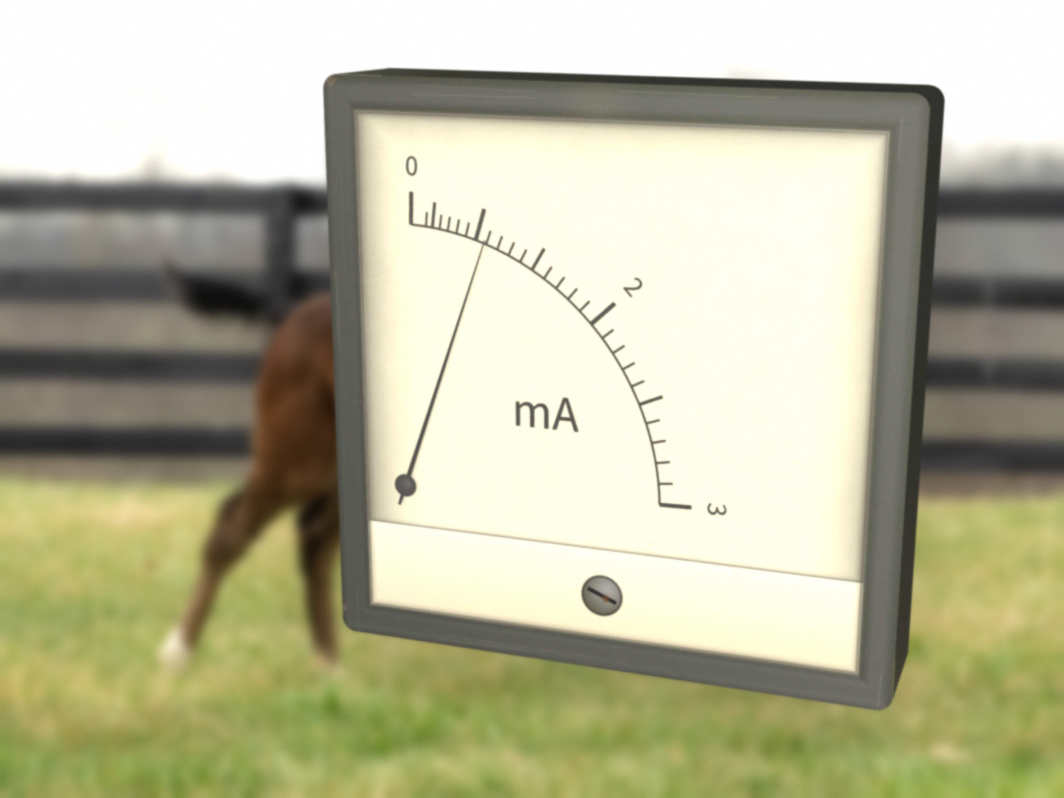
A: 1.1 mA
